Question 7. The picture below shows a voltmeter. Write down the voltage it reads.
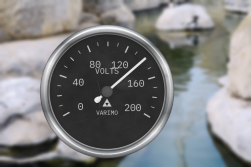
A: 140 V
